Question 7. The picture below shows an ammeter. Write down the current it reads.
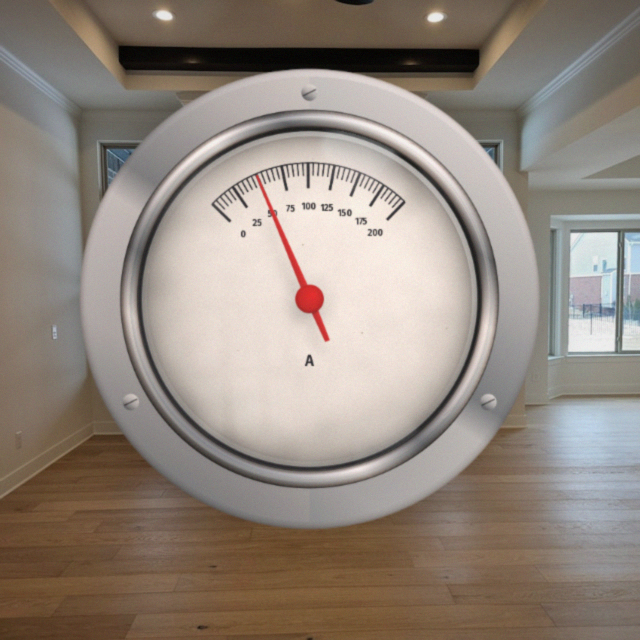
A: 50 A
